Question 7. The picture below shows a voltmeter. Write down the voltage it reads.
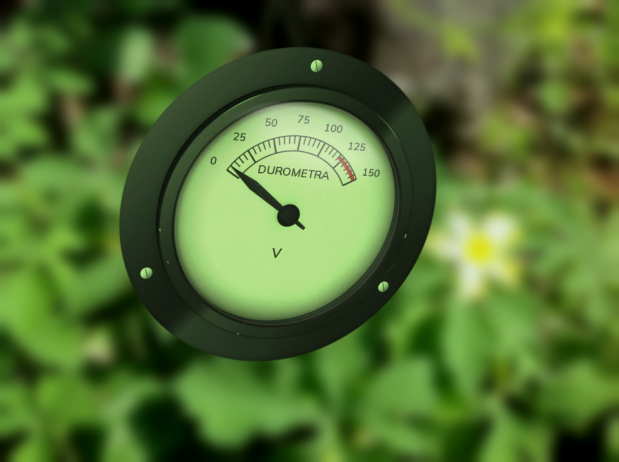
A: 5 V
